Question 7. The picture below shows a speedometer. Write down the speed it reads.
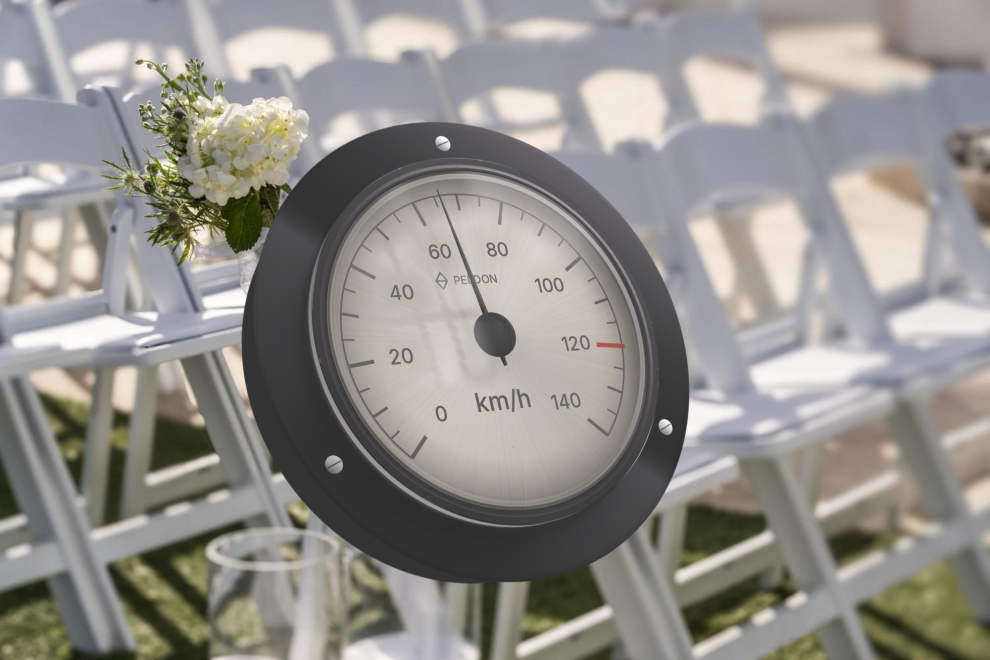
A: 65 km/h
